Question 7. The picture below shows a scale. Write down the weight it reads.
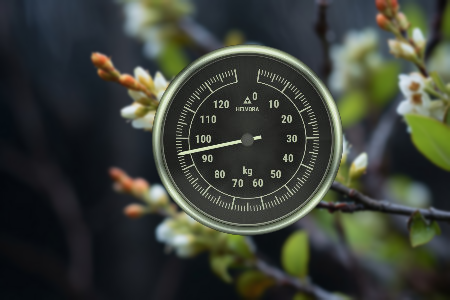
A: 95 kg
